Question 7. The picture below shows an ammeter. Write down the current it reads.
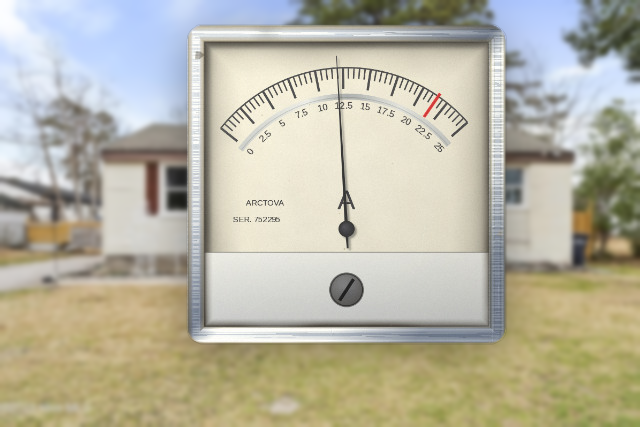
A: 12 A
